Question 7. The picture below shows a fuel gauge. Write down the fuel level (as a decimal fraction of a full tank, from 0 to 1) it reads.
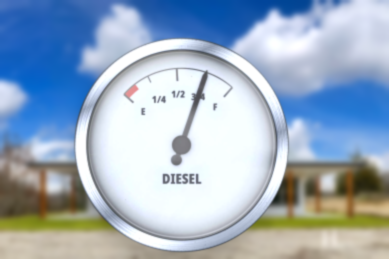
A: 0.75
